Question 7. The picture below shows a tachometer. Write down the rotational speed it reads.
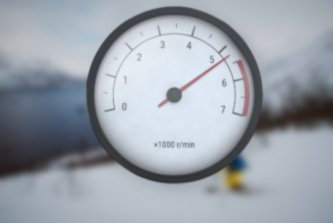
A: 5250 rpm
